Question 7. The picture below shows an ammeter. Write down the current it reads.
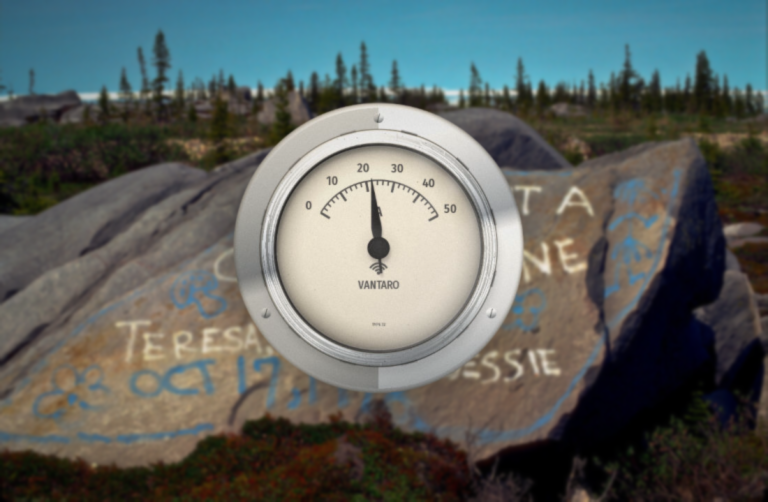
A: 22 A
